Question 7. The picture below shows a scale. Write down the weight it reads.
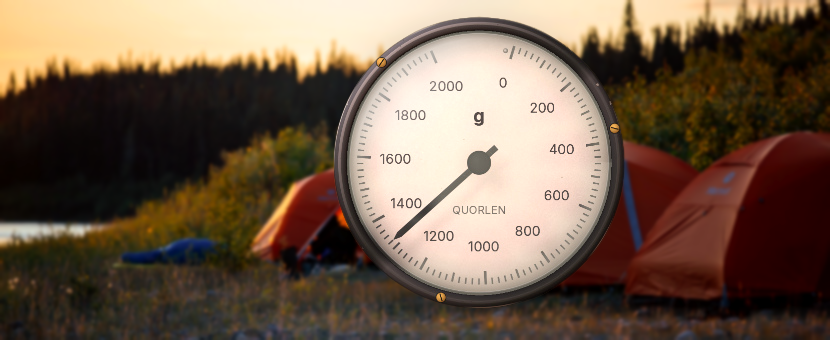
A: 1320 g
